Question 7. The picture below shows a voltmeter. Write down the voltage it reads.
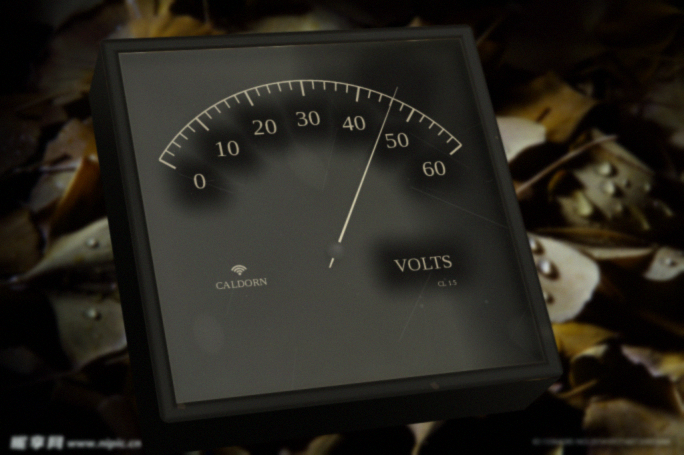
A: 46 V
